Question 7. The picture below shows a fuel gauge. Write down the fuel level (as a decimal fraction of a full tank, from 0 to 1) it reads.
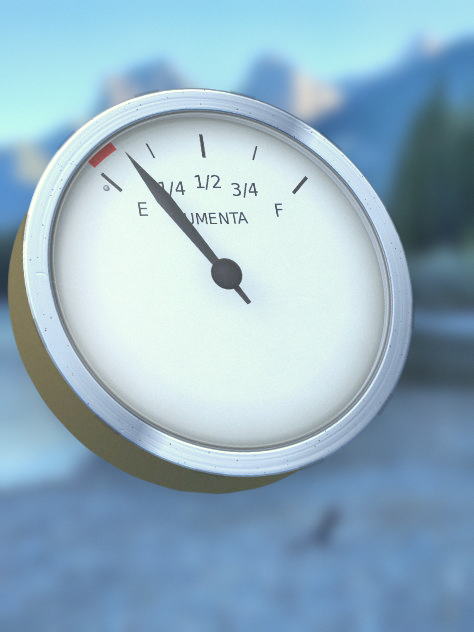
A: 0.125
